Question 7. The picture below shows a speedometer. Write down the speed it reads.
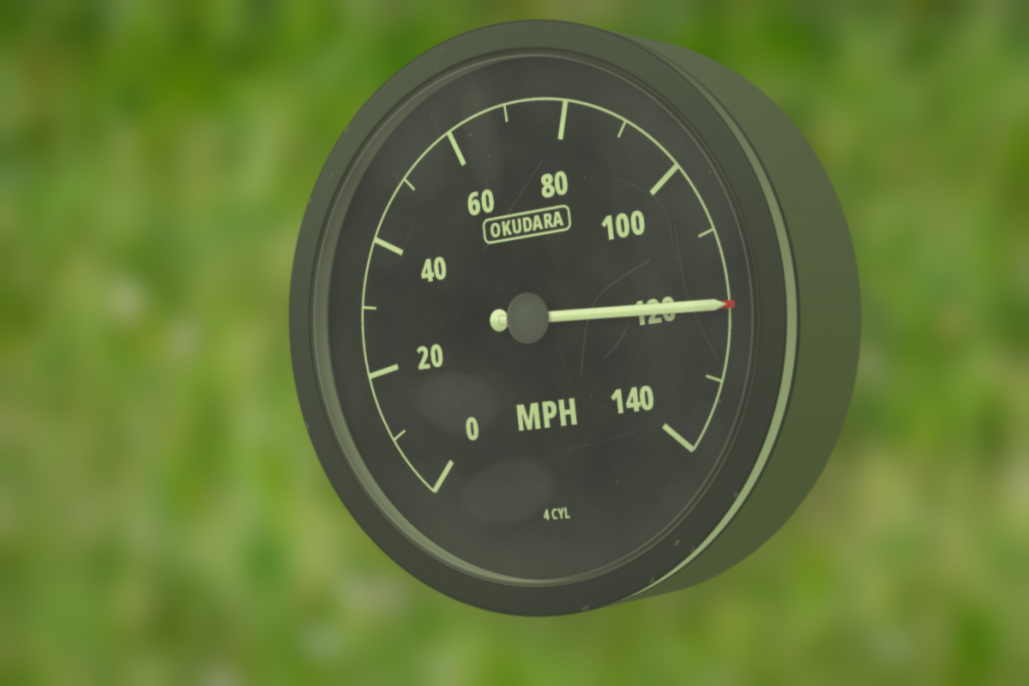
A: 120 mph
